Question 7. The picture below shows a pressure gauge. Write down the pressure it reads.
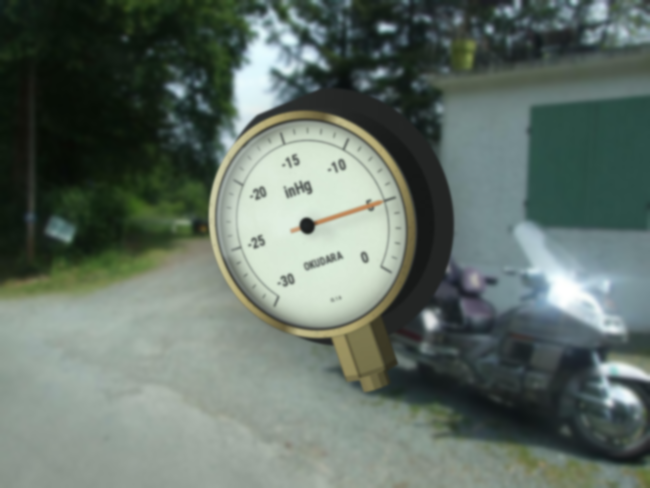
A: -5 inHg
